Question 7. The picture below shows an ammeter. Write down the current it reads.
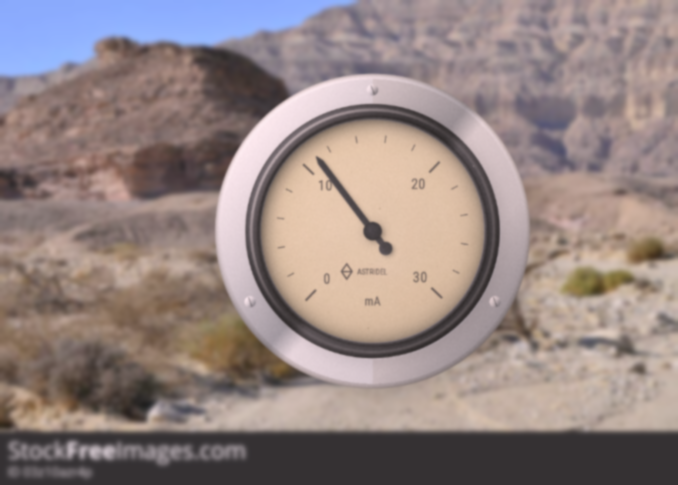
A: 11 mA
